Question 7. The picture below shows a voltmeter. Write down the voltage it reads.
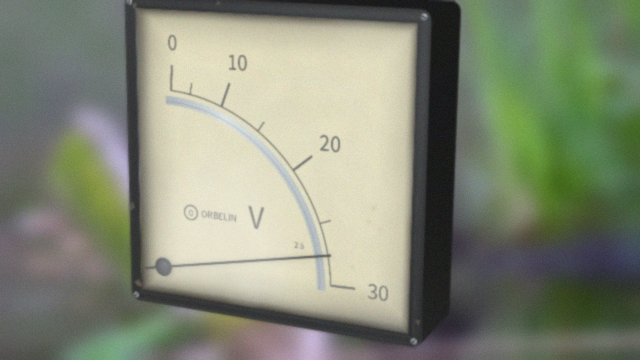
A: 27.5 V
